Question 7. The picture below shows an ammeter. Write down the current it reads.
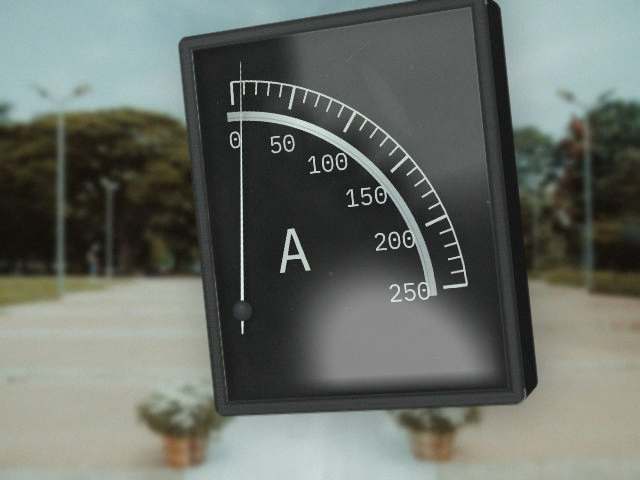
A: 10 A
